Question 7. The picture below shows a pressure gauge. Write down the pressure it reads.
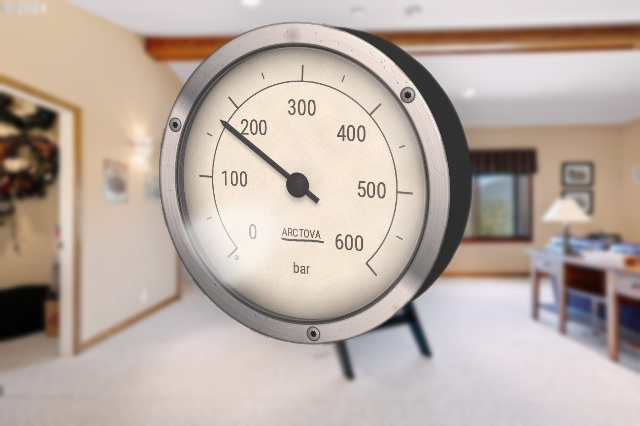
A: 175 bar
